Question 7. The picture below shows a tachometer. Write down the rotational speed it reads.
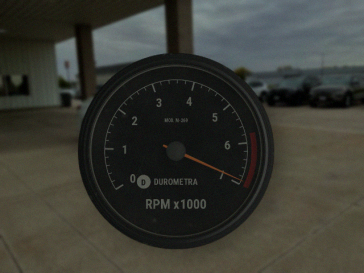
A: 6900 rpm
